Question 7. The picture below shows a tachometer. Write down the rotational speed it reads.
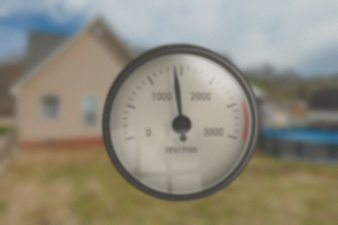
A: 1400 rpm
